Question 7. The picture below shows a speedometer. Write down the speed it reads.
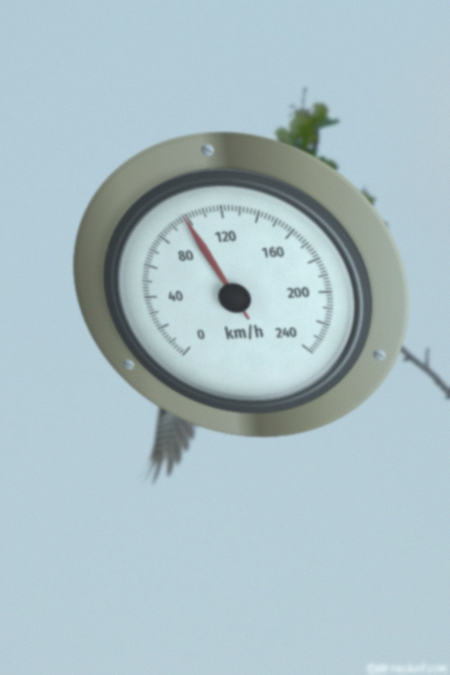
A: 100 km/h
